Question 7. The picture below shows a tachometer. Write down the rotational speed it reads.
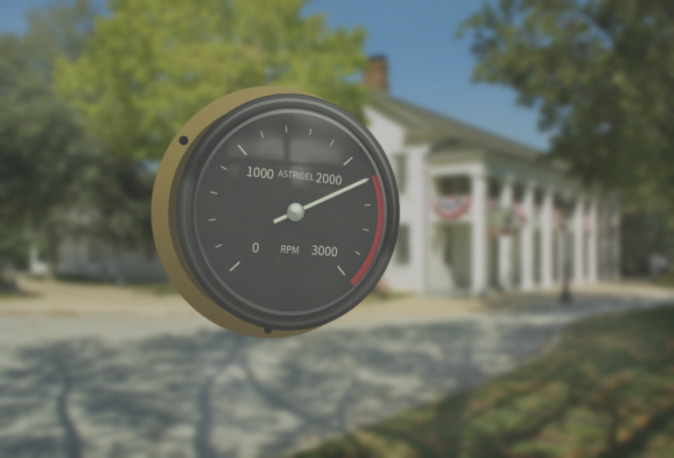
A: 2200 rpm
